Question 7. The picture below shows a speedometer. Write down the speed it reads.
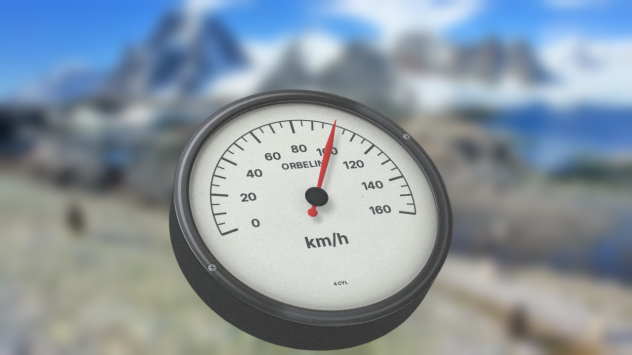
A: 100 km/h
